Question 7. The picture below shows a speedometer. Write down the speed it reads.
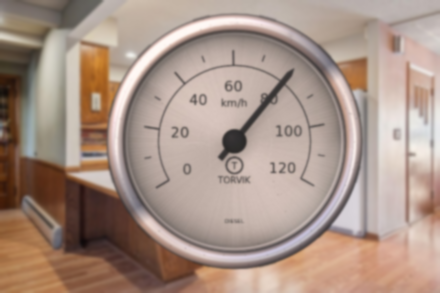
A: 80 km/h
